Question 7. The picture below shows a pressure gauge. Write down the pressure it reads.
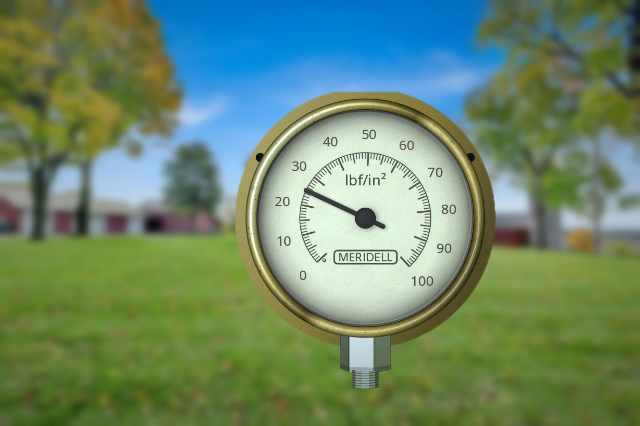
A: 25 psi
